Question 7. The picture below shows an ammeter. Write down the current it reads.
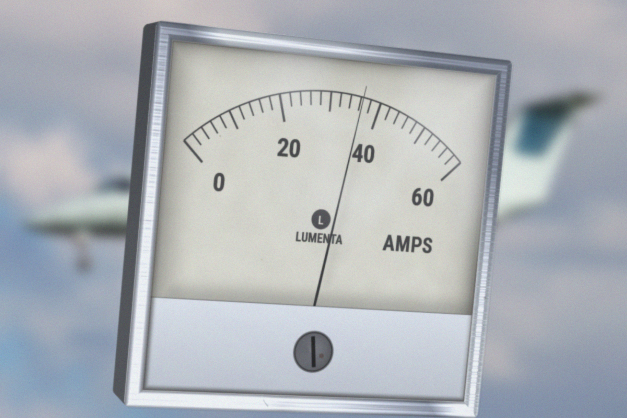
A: 36 A
